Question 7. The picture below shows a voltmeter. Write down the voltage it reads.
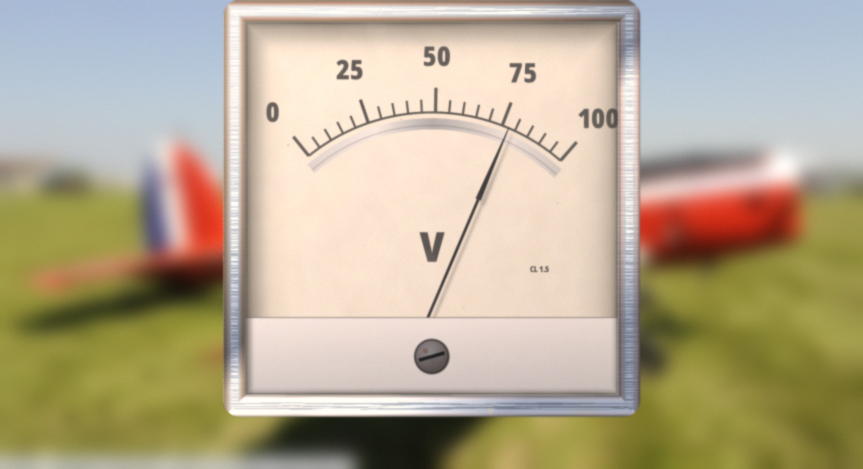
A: 77.5 V
